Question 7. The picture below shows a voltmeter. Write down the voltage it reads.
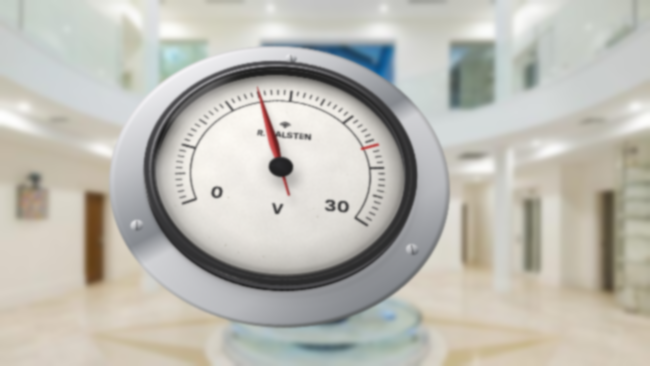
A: 12.5 V
